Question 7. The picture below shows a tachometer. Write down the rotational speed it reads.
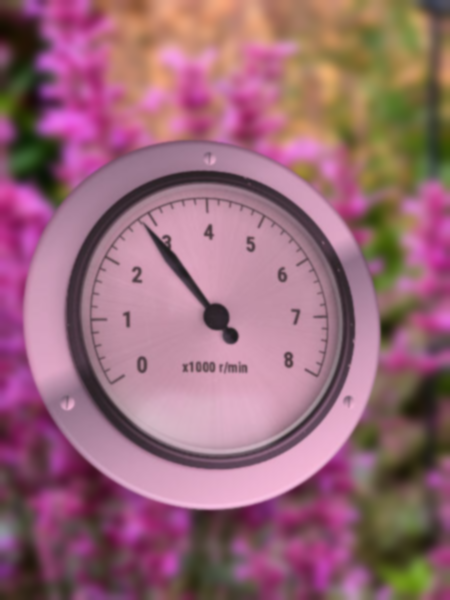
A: 2800 rpm
